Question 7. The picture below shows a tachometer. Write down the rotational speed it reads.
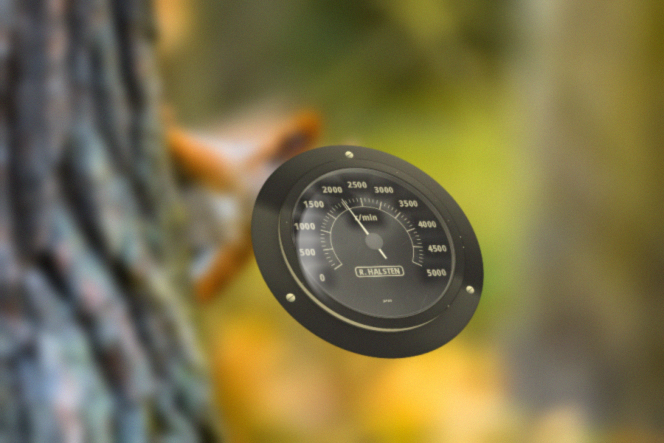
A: 2000 rpm
